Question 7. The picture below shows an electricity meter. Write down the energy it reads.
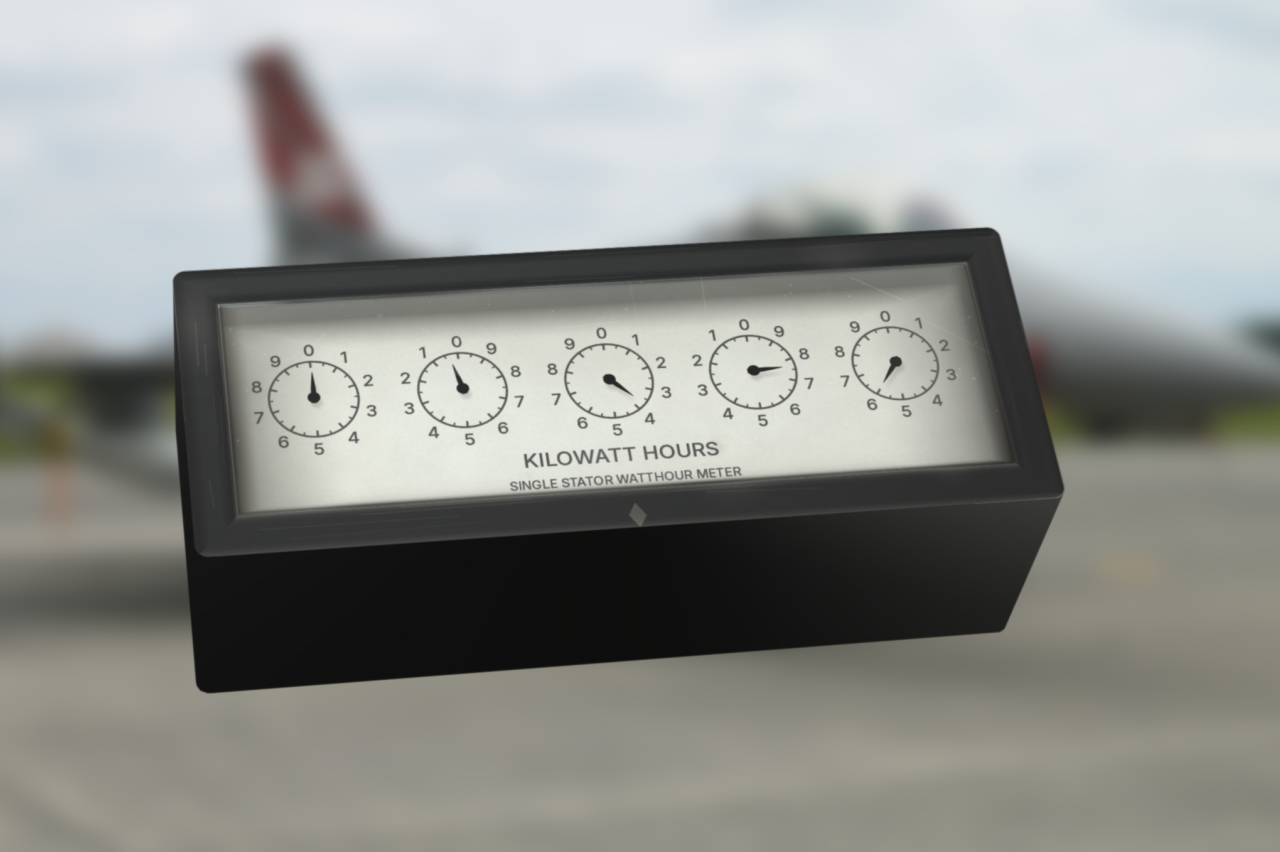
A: 376 kWh
